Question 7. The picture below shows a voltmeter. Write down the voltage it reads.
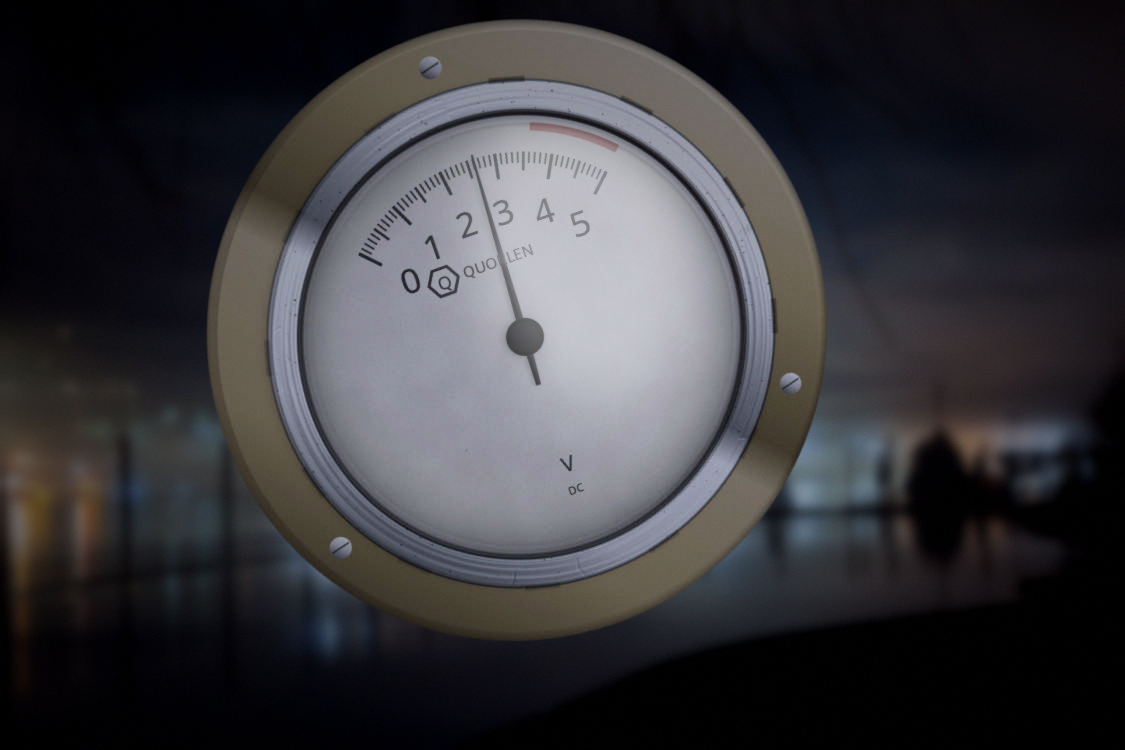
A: 2.6 V
